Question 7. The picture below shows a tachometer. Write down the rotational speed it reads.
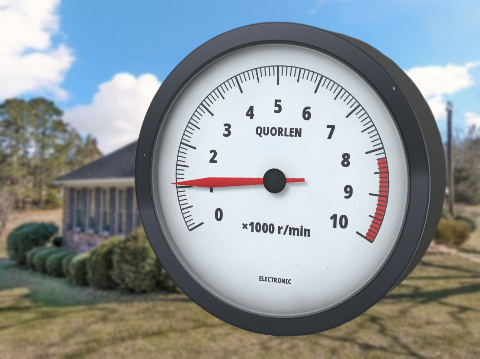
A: 1100 rpm
